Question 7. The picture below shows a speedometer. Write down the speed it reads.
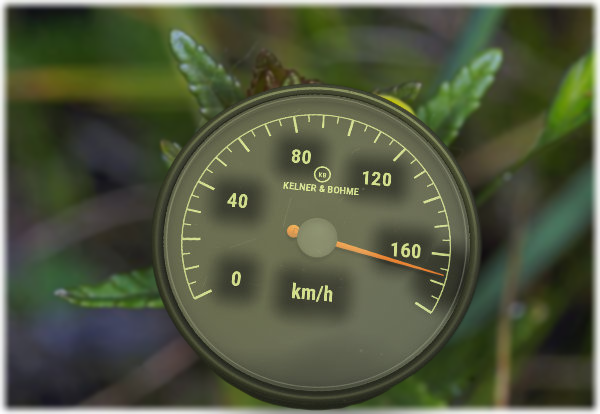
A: 167.5 km/h
